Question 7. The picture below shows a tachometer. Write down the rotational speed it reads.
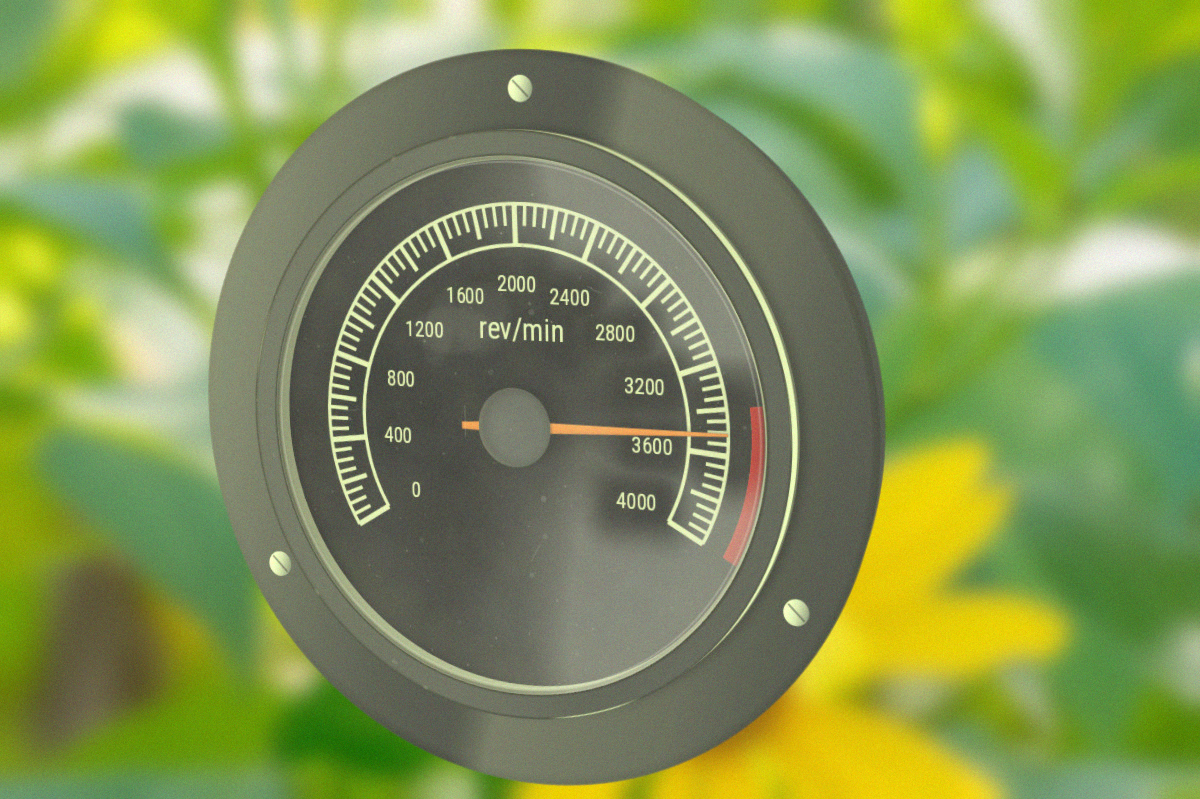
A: 3500 rpm
